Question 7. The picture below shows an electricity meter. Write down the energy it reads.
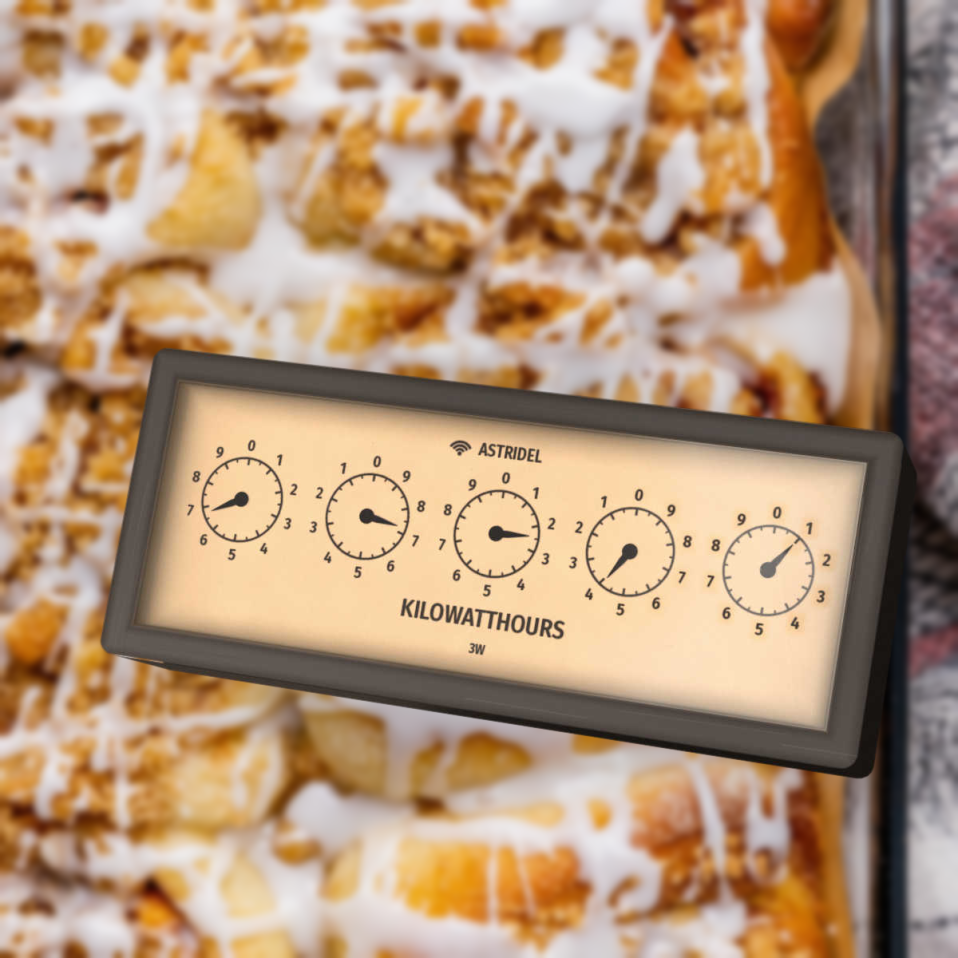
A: 67241 kWh
